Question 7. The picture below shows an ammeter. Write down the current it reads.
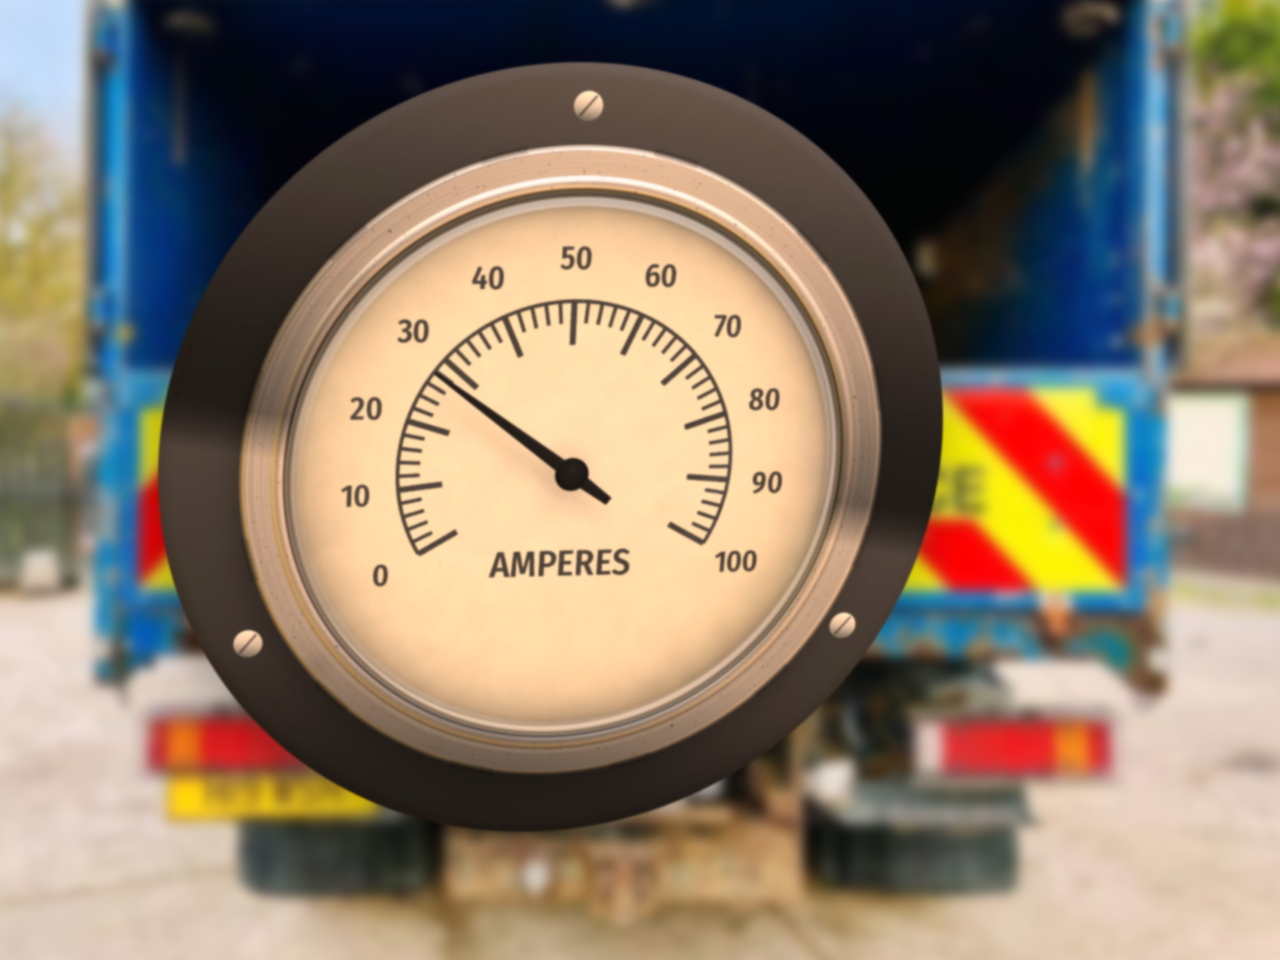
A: 28 A
